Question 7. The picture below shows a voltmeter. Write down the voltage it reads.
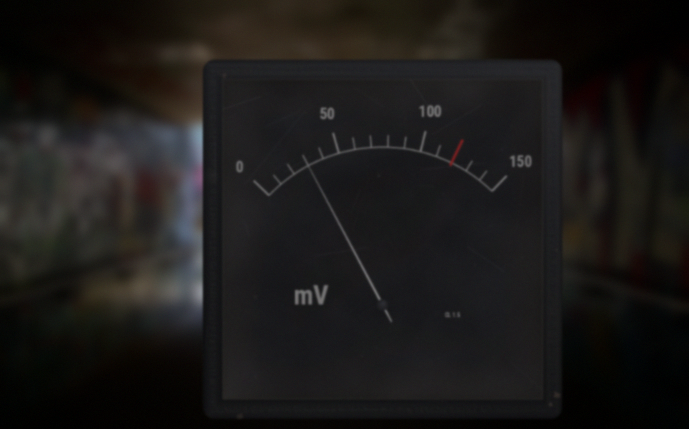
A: 30 mV
